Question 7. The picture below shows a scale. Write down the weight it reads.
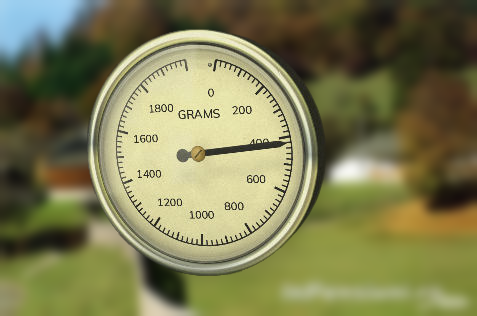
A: 420 g
